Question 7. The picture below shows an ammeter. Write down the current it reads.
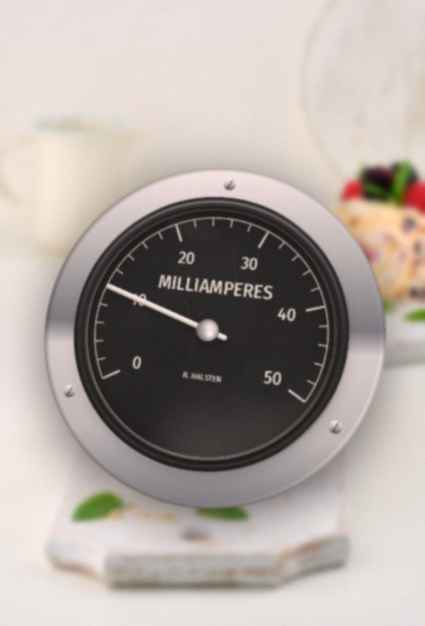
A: 10 mA
